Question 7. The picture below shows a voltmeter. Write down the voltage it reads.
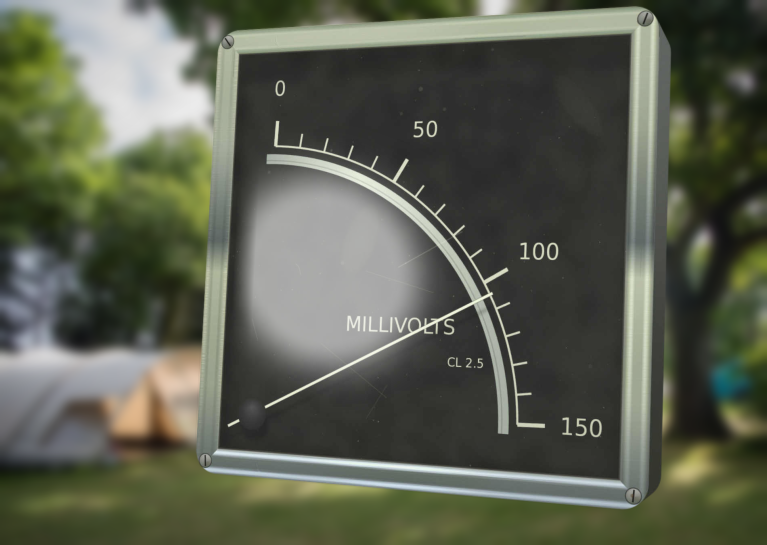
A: 105 mV
